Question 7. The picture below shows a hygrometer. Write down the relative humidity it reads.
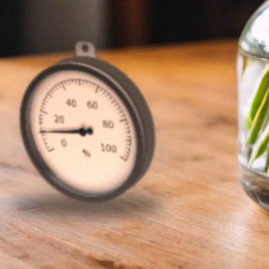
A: 10 %
